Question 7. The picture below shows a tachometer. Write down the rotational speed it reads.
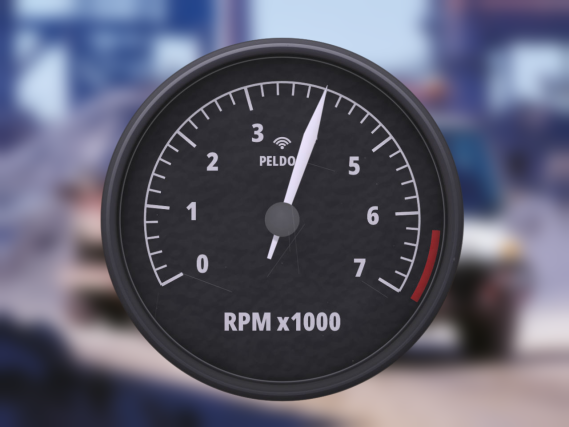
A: 4000 rpm
